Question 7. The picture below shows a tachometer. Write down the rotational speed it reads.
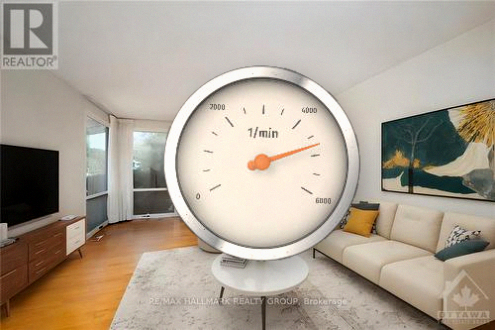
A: 4750 rpm
